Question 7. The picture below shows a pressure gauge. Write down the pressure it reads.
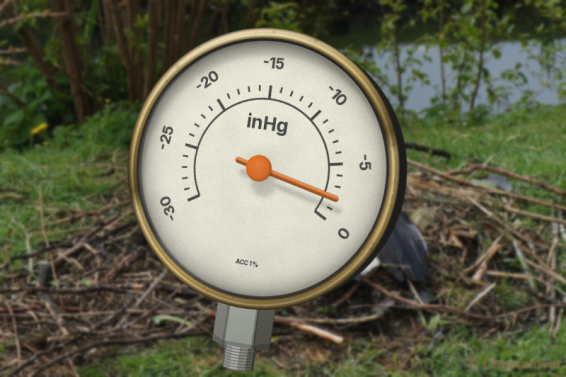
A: -2 inHg
